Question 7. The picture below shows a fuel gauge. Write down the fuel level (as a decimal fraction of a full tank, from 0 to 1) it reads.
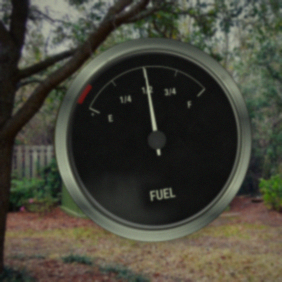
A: 0.5
